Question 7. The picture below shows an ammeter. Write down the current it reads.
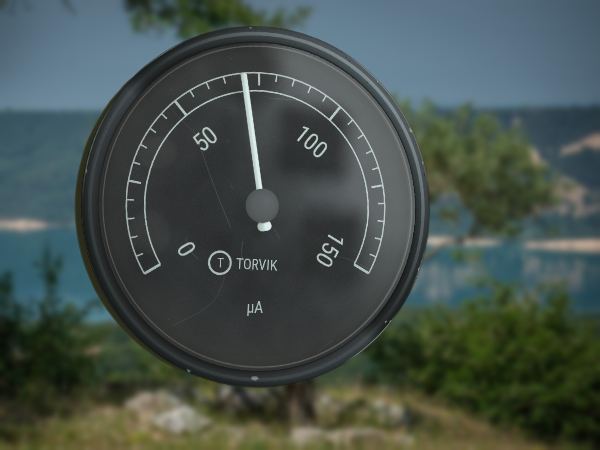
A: 70 µA
